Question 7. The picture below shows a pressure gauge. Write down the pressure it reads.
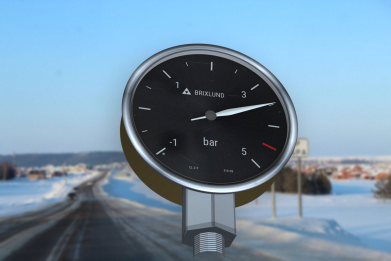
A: 3.5 bar
